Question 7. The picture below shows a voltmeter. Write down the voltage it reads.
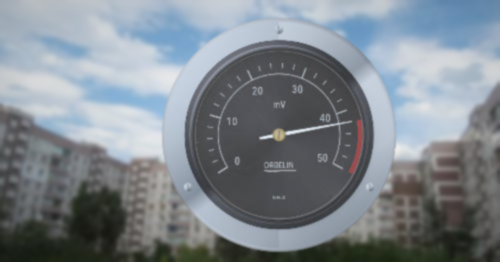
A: 42 mV
